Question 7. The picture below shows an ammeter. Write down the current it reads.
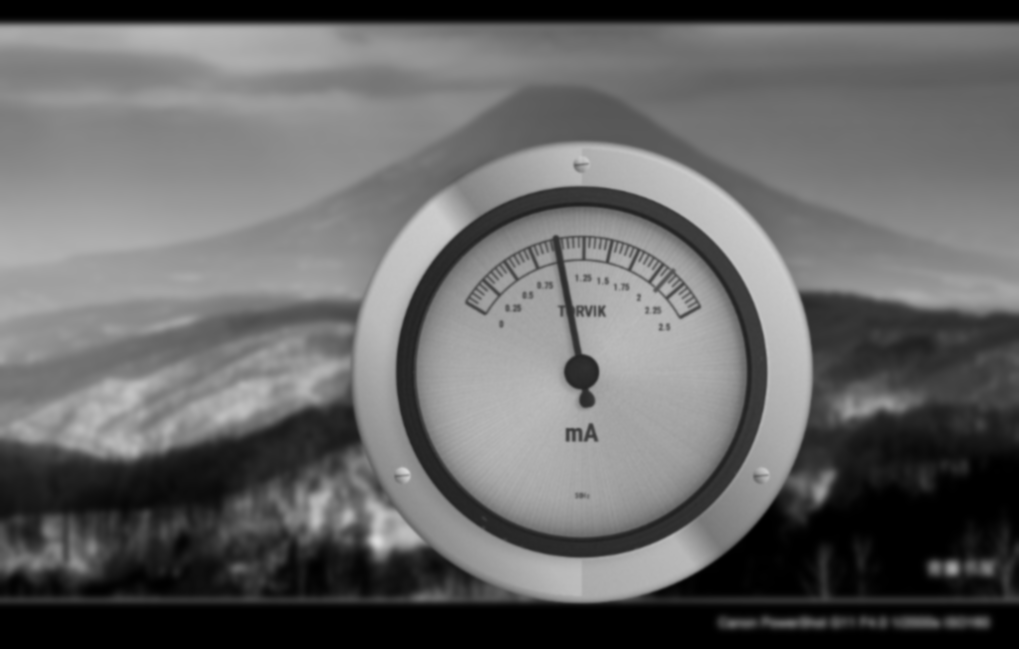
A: 1 mA
